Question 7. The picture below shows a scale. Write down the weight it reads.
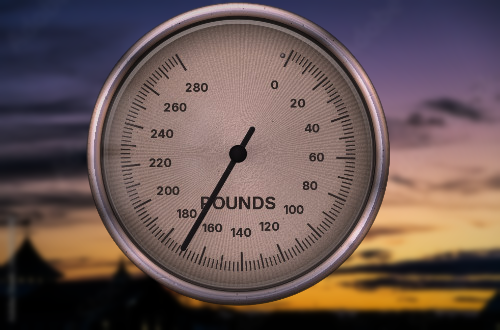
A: 170 lb
